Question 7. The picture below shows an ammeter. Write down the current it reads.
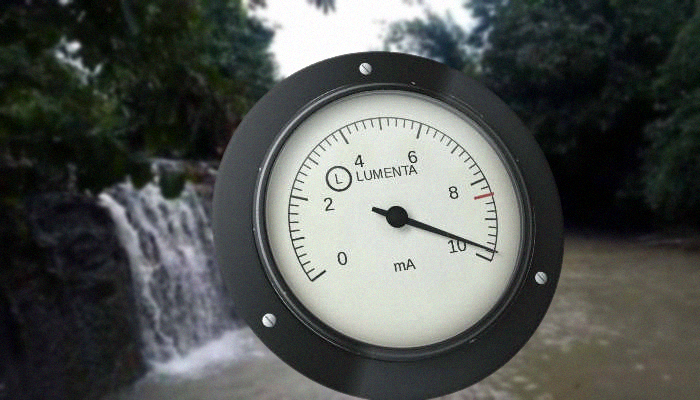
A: 9.8 mA
